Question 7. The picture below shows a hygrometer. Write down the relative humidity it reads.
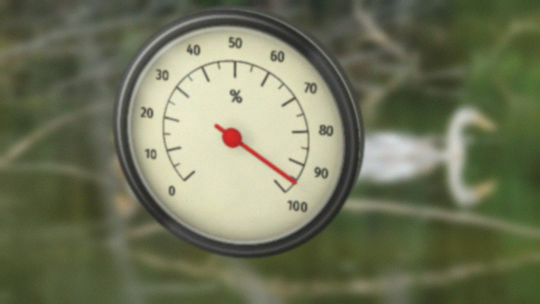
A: 95 %
